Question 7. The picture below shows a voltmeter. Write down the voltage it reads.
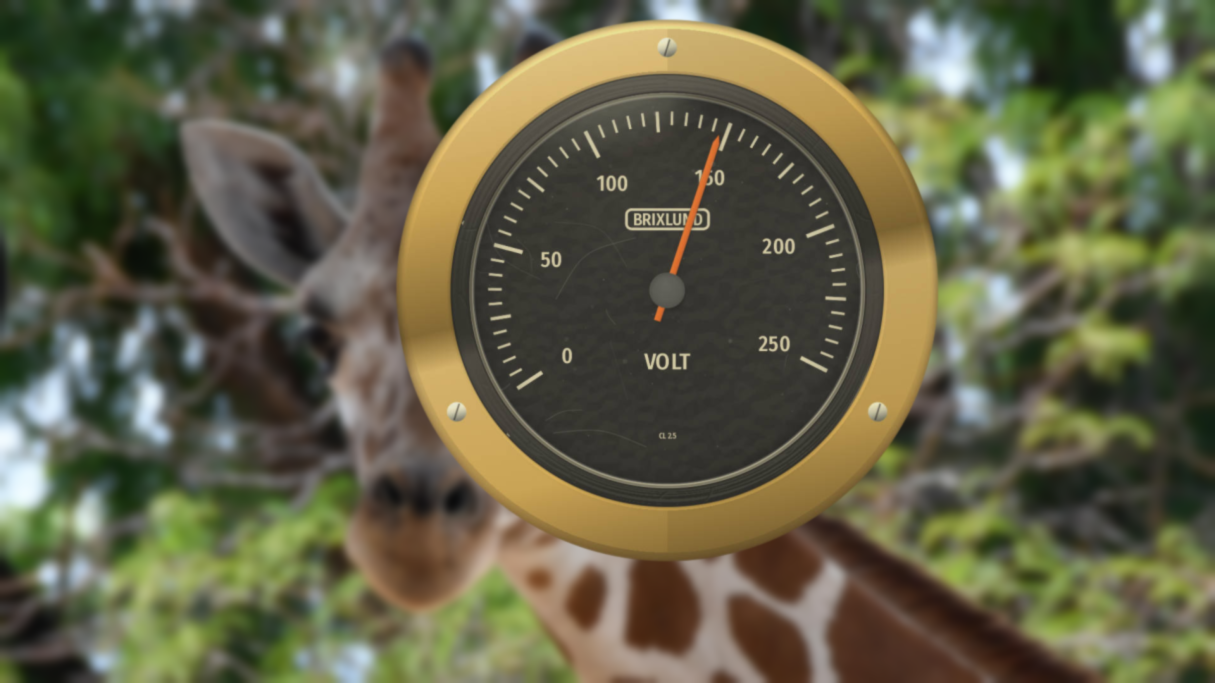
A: 147.5 V
